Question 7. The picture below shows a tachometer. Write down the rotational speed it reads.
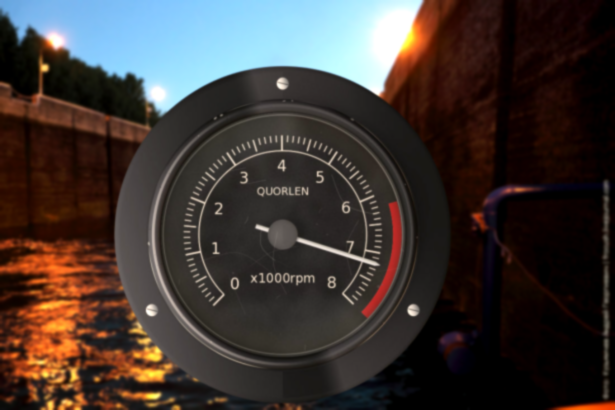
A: 7200 rpm
